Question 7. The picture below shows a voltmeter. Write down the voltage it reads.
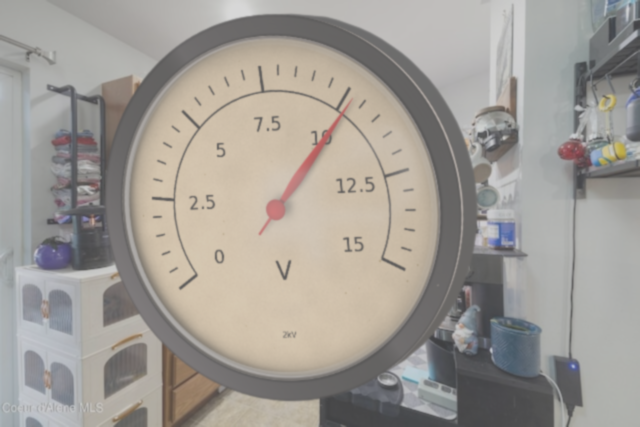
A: 10.25 V
